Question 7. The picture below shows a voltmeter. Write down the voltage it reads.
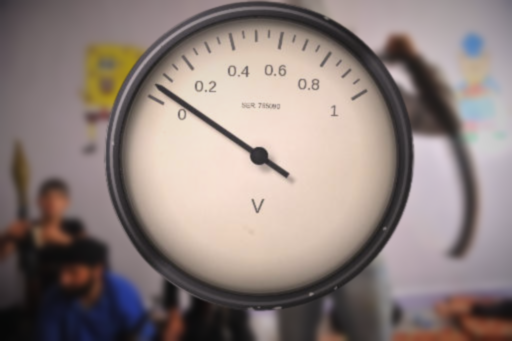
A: 0.05 V
